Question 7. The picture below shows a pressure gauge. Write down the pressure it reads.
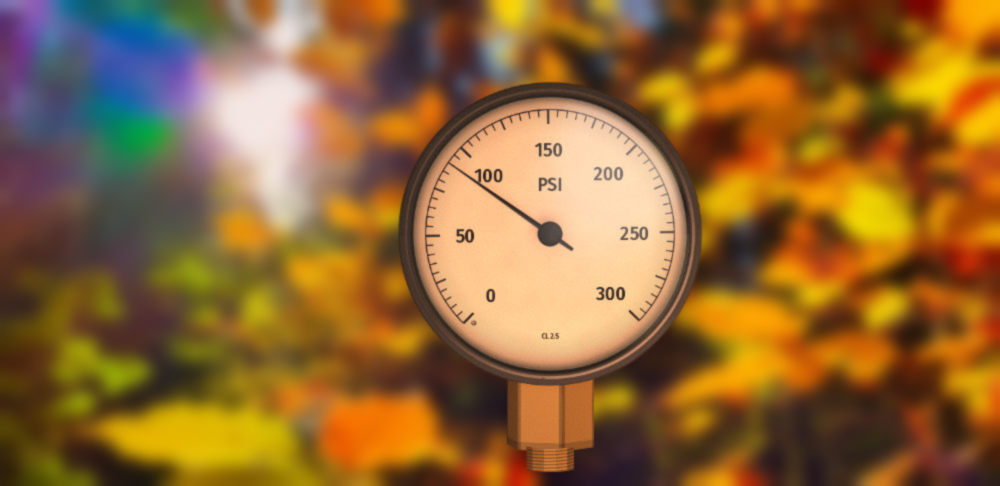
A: 90 psi
